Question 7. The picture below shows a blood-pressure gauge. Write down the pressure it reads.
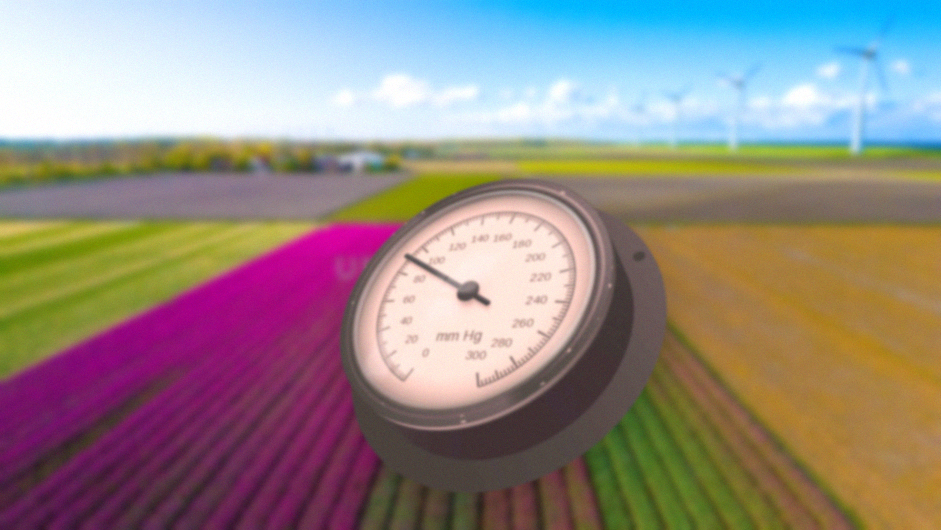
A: 90 mmHg
